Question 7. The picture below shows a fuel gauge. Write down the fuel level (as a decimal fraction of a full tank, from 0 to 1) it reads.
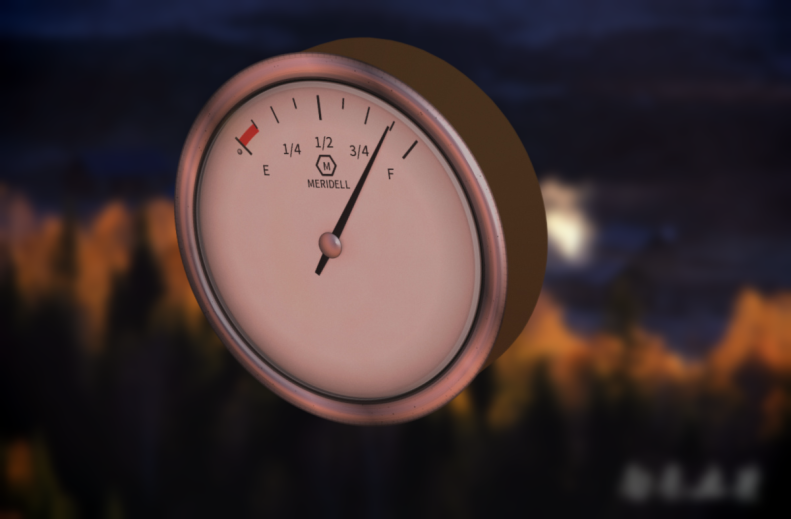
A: 0.875
